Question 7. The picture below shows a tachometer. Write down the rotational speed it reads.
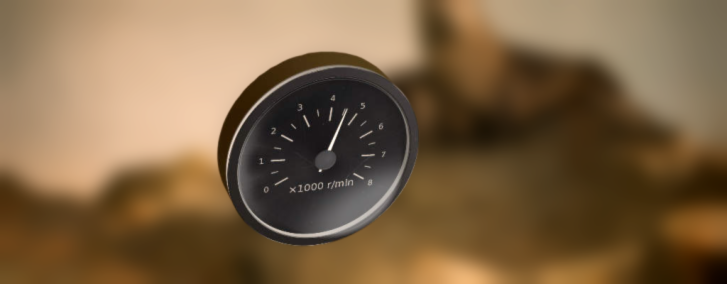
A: 4500 rpm
